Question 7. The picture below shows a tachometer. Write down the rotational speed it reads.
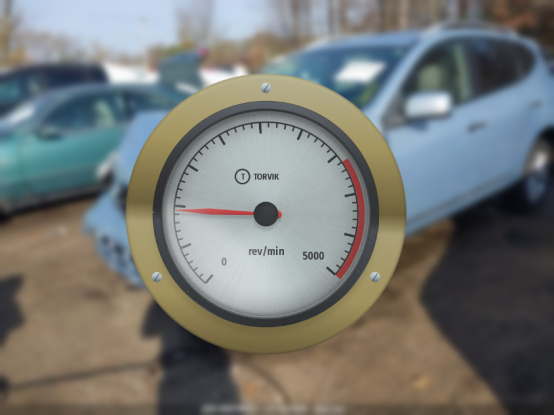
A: 950 rpm
